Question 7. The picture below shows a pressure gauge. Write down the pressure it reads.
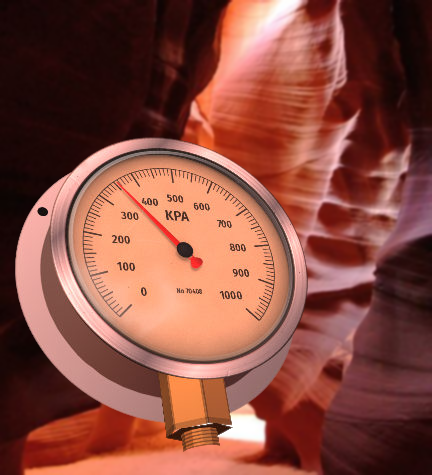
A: 350 kPa
